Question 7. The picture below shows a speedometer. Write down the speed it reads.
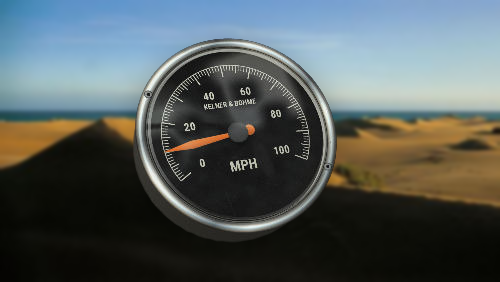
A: 10 mph
